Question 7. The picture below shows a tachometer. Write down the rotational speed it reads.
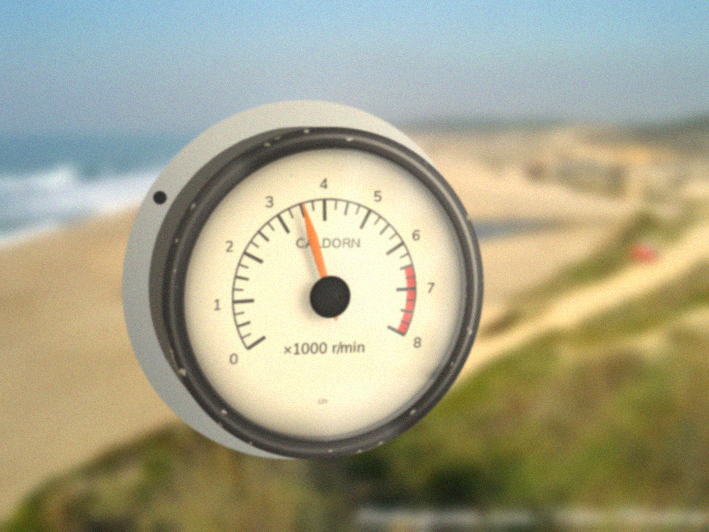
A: 3500 rpm
